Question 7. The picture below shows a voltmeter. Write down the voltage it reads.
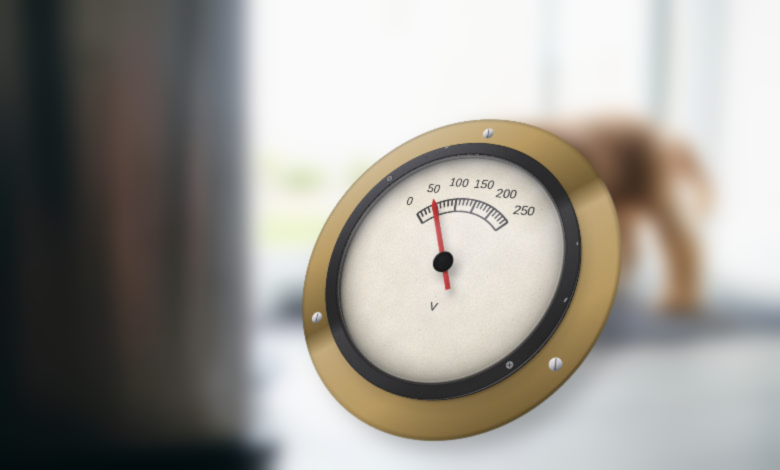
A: 50 V
